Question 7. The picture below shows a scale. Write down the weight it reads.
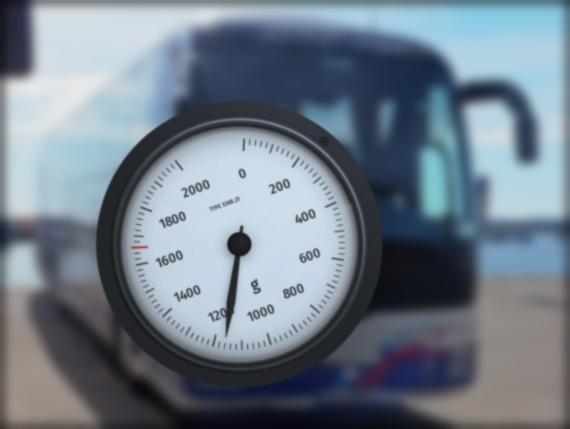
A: 1160 g
